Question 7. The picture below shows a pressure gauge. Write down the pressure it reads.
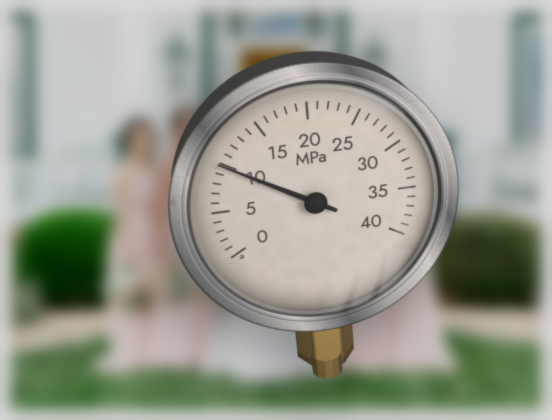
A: 10 MPa
